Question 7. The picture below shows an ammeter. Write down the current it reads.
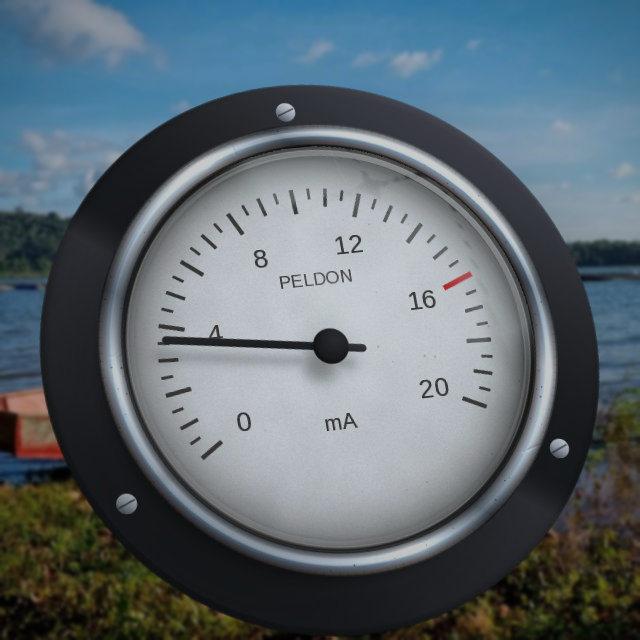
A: 3.5 mA
